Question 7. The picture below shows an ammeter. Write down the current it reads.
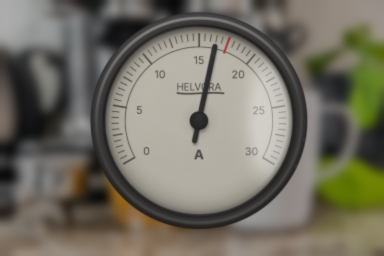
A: 16.5 A
